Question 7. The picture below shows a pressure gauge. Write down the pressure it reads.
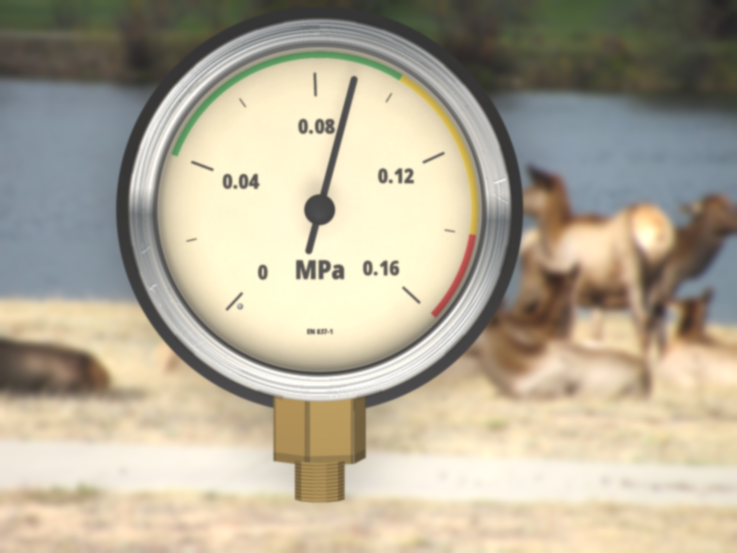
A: 0.09 MPa
